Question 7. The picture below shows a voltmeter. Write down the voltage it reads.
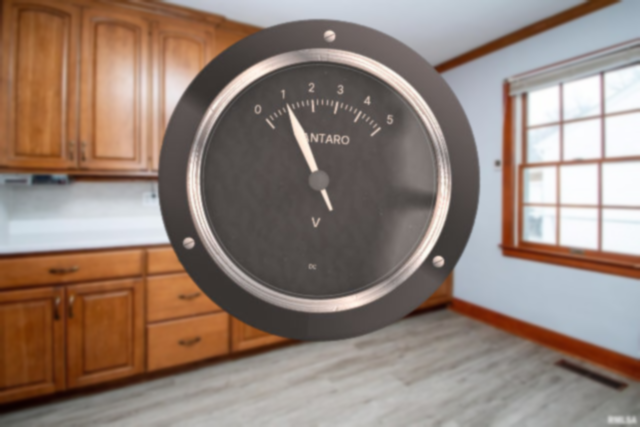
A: 1 V
